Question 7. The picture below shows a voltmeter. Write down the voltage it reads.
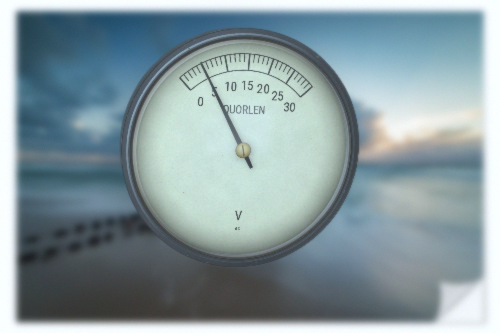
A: 5 V
